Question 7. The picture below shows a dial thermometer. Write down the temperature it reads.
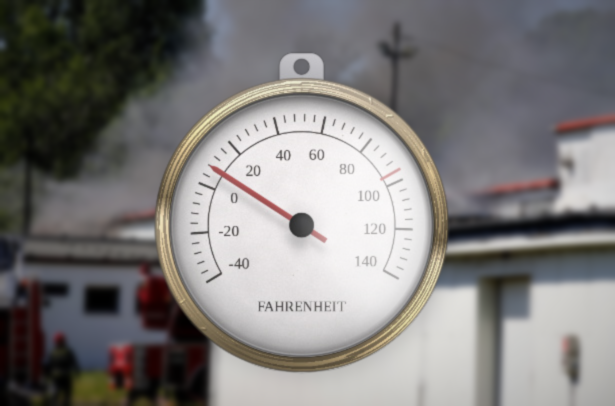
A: 8 °F
